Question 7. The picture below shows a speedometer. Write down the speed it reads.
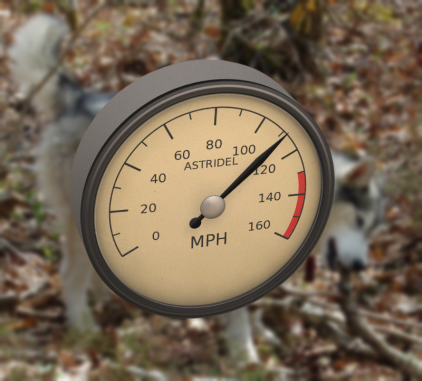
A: 110 mph
